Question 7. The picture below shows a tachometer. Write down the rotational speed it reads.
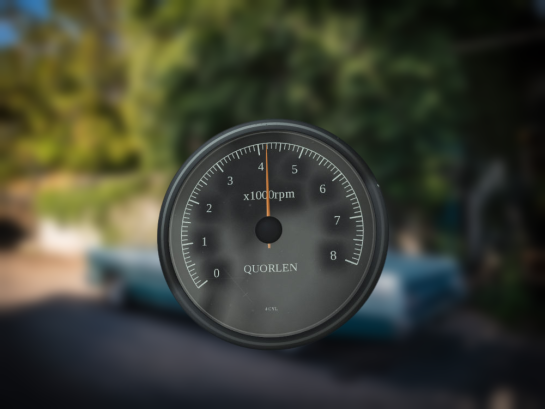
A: 4200 rpm
